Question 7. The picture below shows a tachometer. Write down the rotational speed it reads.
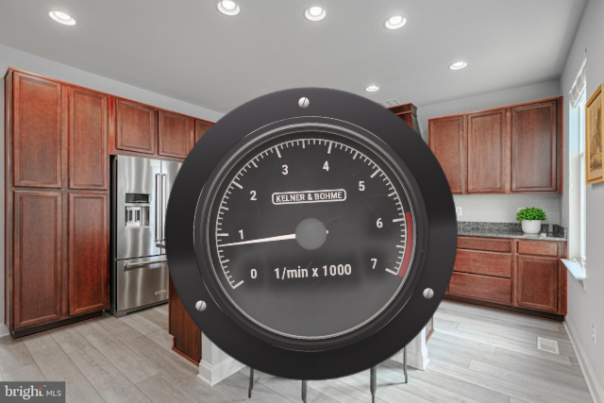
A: 800 rpm
